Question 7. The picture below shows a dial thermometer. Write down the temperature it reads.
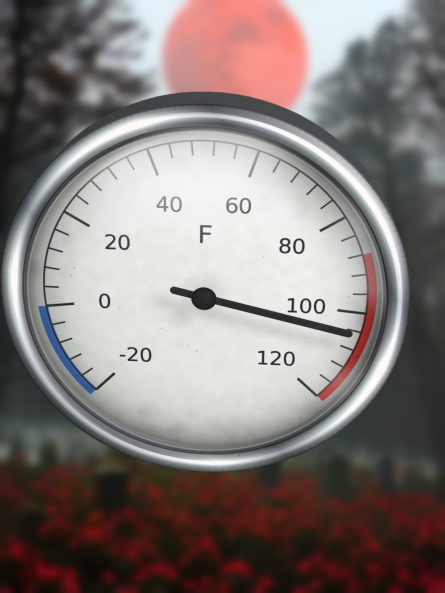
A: 104 °F
